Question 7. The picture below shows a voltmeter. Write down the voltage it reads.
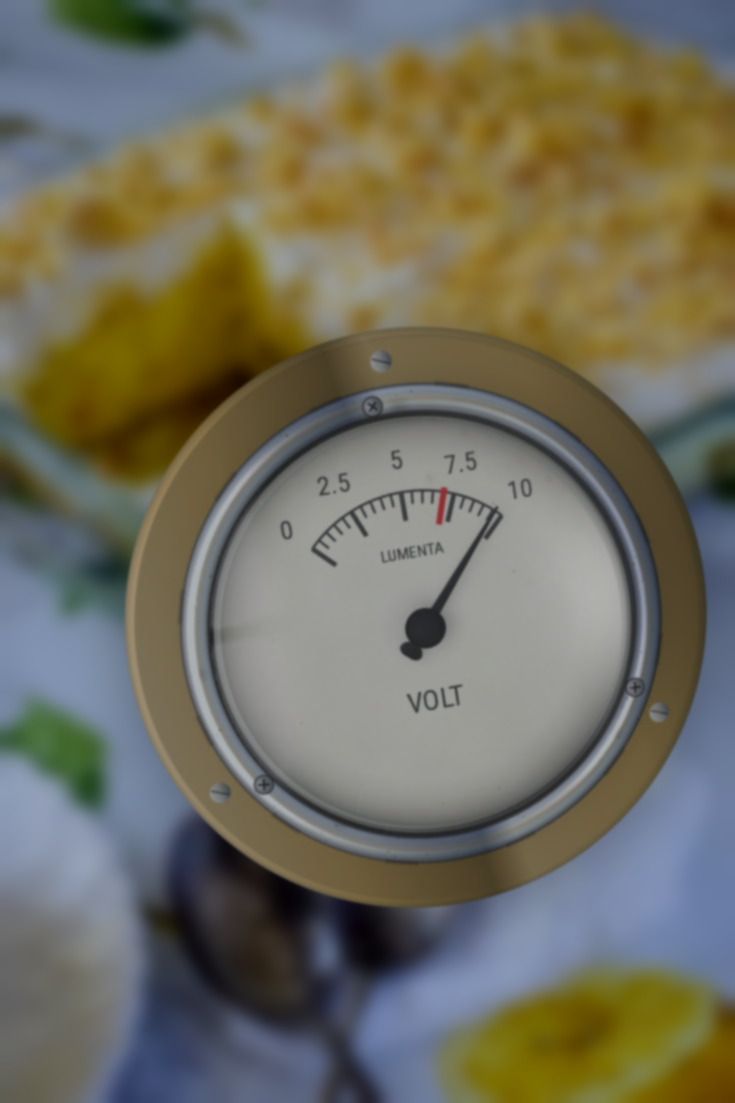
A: 9.5 V
